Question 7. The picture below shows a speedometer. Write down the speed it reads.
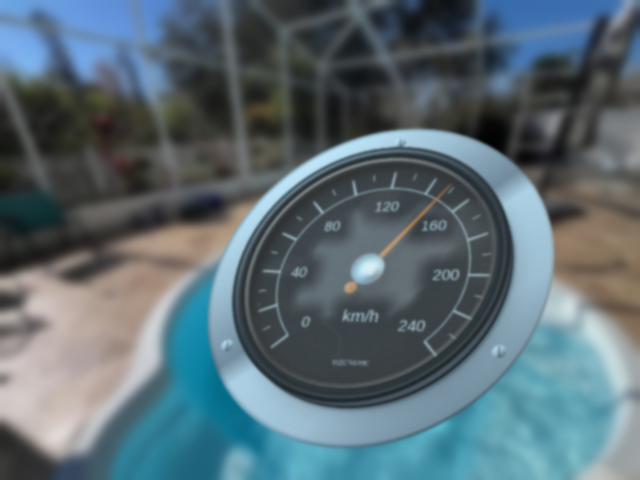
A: 150 km/h
